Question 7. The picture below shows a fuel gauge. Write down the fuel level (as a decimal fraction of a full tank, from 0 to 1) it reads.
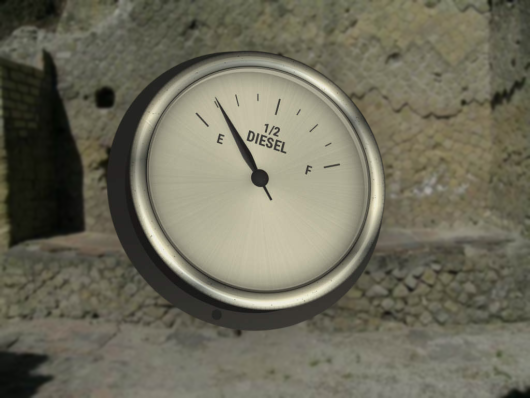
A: 0.125
